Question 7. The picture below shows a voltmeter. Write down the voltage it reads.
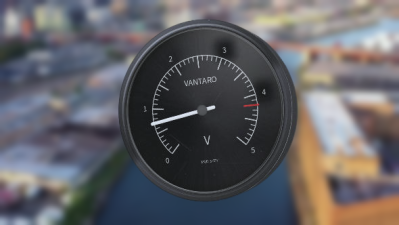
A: 0.7 V
